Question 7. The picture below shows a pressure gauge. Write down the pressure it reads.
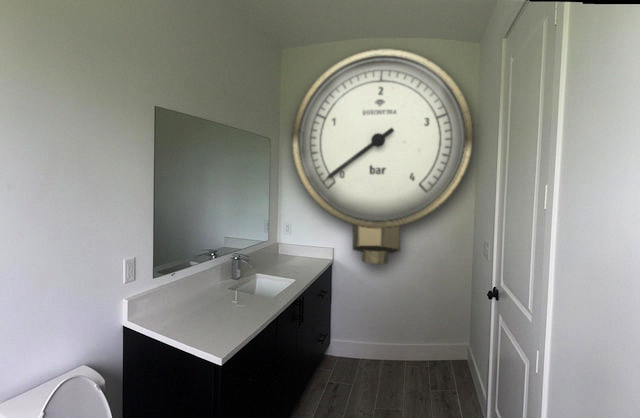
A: 0.1 bar
